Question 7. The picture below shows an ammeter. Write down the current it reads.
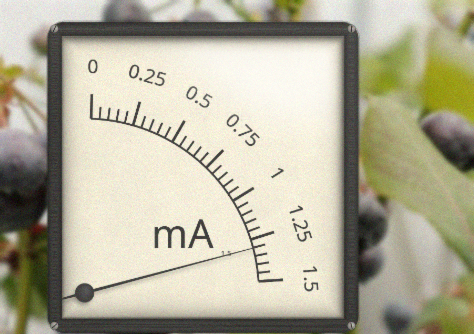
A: 1.3 mA
